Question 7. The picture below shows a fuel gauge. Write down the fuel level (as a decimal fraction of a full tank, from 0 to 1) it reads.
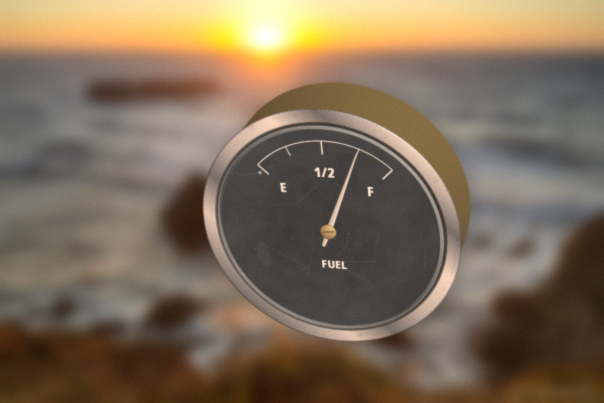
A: 0.75
